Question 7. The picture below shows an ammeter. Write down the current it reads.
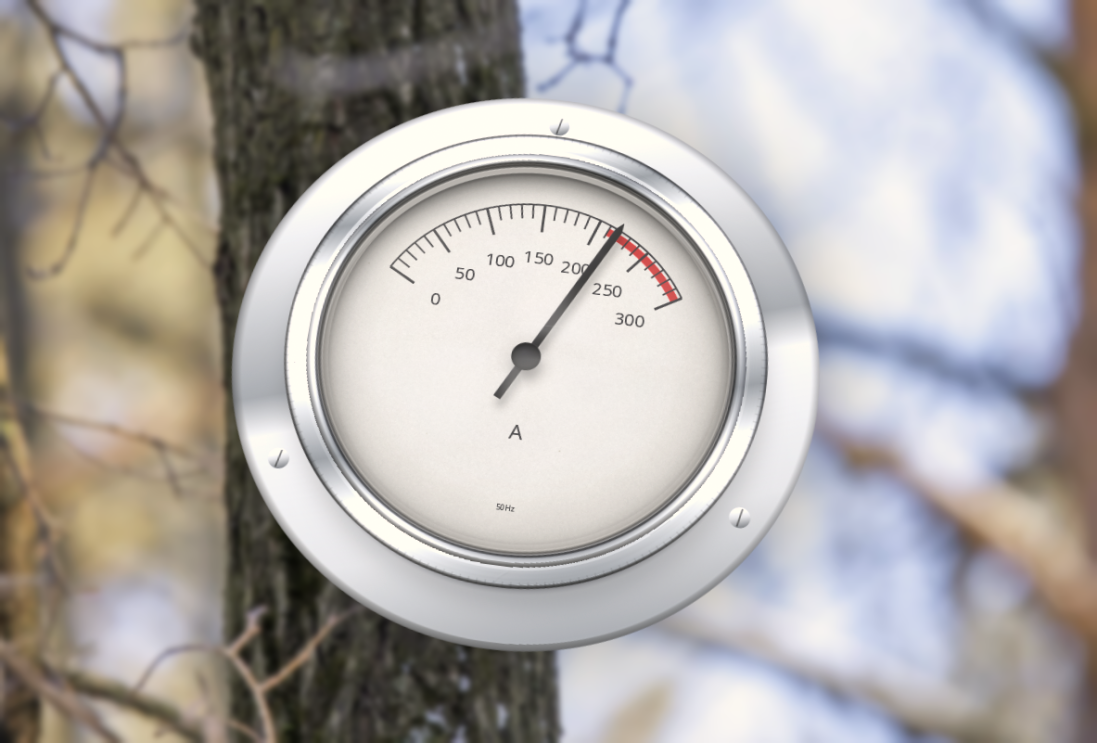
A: 220 A
